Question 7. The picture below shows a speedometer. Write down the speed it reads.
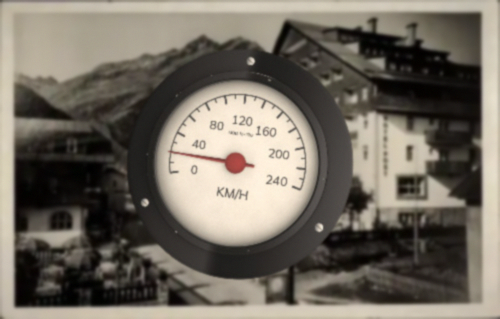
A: 20 km/h
